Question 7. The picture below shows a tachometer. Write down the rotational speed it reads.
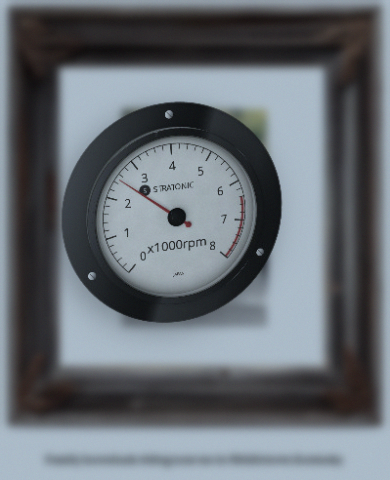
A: 2500 rpm
